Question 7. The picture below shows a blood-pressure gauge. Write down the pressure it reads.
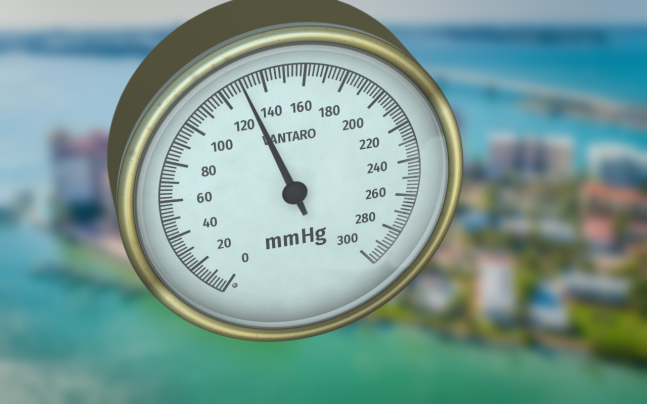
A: 130 mmHg
